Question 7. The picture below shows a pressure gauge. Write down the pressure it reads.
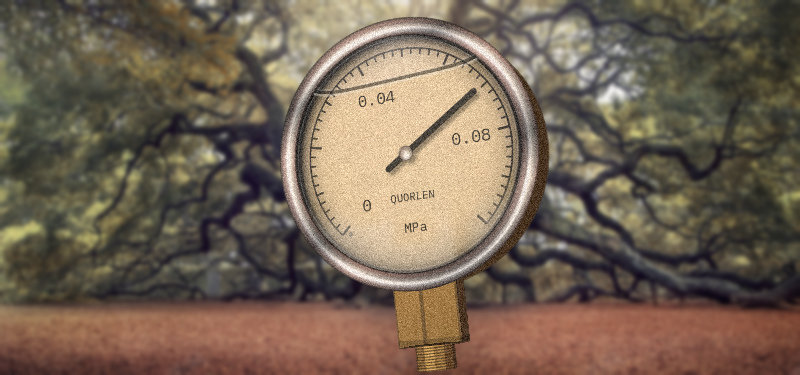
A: 0.07 MPa
